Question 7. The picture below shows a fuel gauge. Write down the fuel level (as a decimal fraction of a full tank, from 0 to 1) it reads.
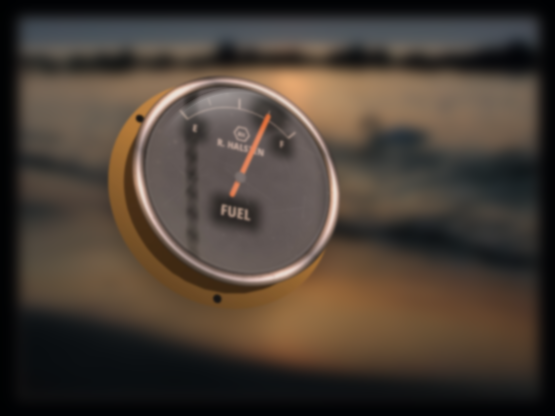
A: 0.75
